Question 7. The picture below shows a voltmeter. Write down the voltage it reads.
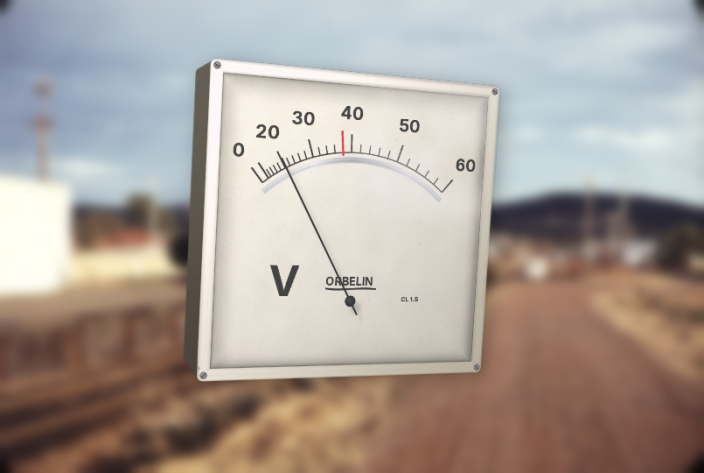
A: 20 V
